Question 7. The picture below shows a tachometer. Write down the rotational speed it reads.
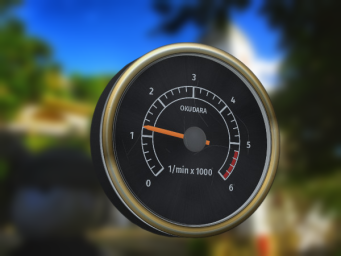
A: 1200 rpm
